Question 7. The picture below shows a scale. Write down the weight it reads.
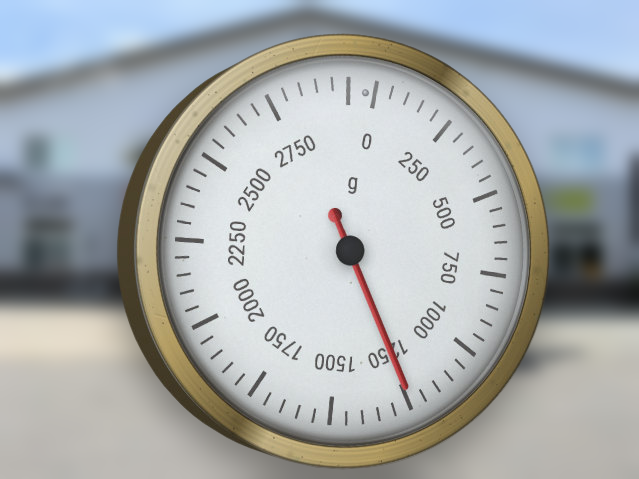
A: 1250 g
